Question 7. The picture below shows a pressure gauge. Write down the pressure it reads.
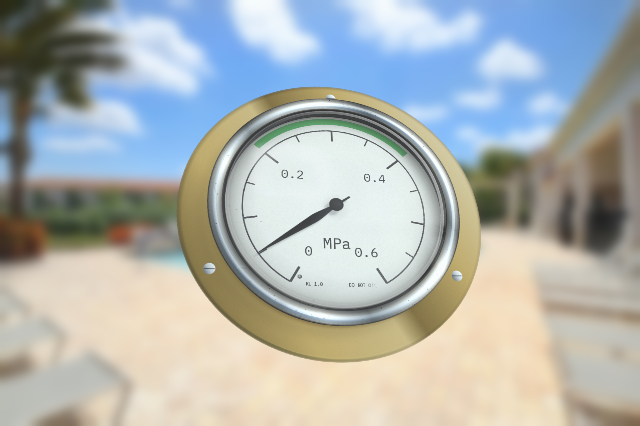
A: 0.05 MPa
